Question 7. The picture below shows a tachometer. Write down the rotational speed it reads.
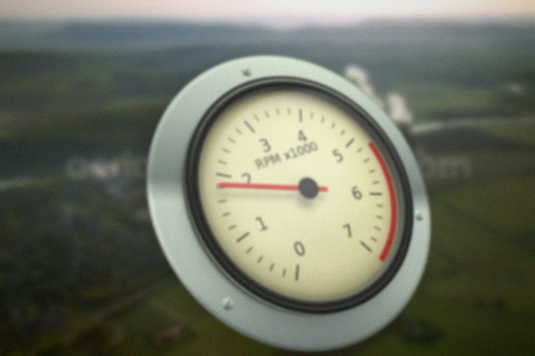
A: 1800 rpm
